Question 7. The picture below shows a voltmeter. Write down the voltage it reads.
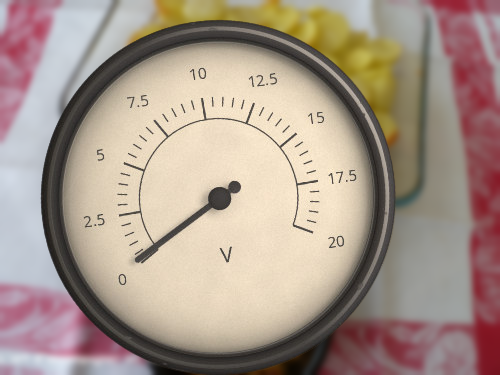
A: 0.25 V
